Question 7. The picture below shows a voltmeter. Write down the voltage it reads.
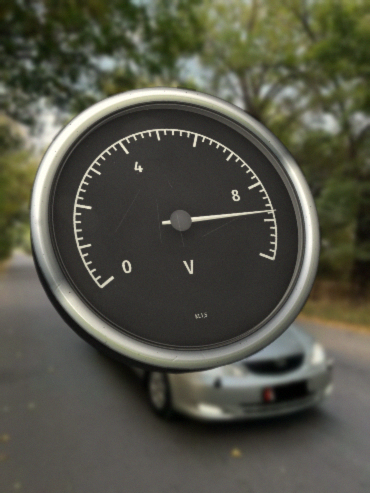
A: 8.8 V
